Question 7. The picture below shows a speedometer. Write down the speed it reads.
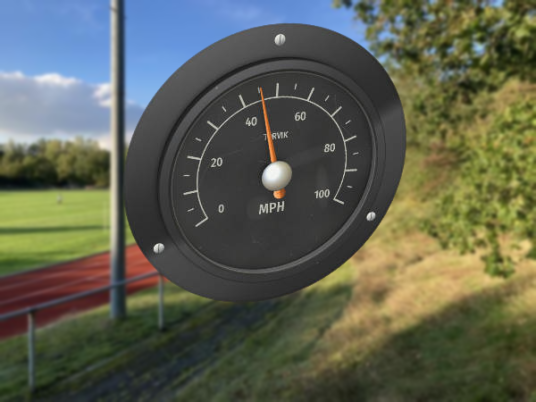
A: 45 mph
